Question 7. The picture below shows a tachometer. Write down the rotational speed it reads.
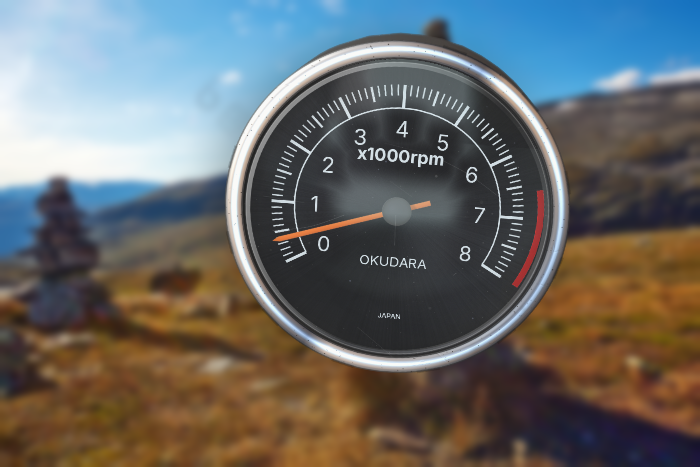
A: 400 rpm
